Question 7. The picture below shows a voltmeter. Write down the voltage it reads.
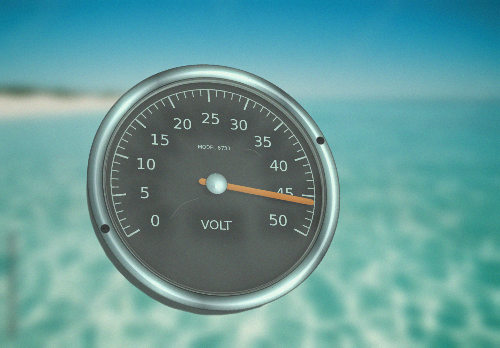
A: 46 V
